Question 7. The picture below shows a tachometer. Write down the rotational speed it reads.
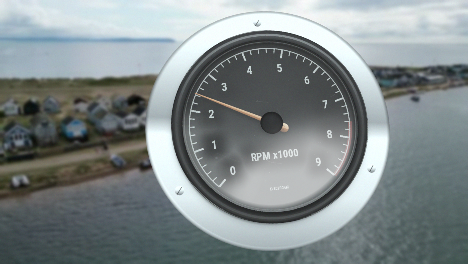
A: 2400 rpm
